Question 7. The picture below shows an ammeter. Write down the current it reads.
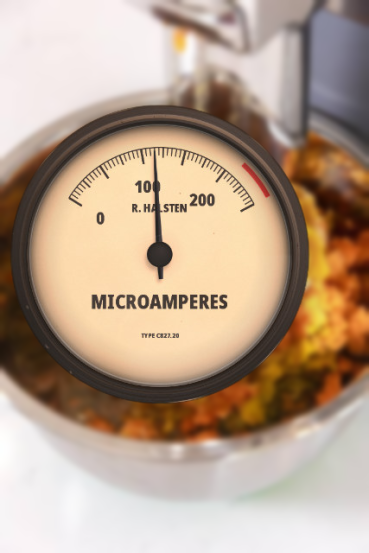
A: 115 µA
